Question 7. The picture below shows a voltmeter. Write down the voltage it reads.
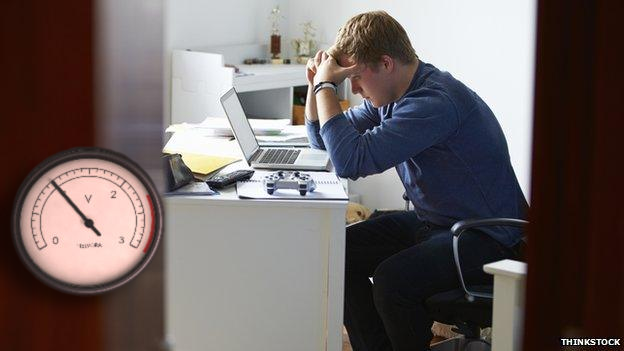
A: 1 V
